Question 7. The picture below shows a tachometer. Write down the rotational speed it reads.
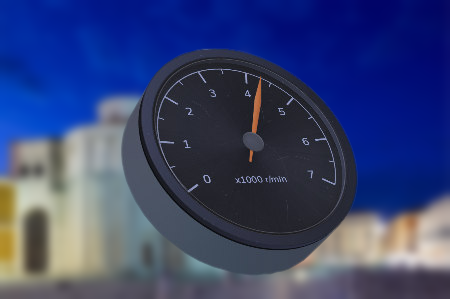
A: 4250 rpm
